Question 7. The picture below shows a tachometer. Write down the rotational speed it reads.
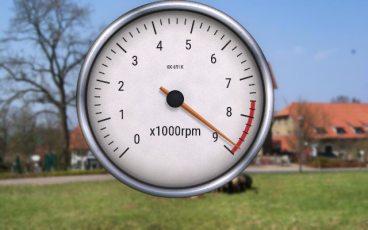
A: 8800 rpm
